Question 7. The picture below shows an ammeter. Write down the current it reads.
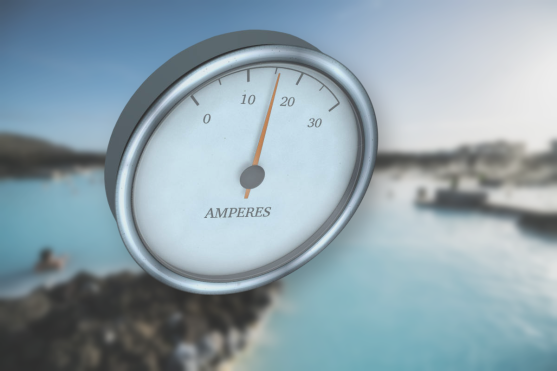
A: 15 A
